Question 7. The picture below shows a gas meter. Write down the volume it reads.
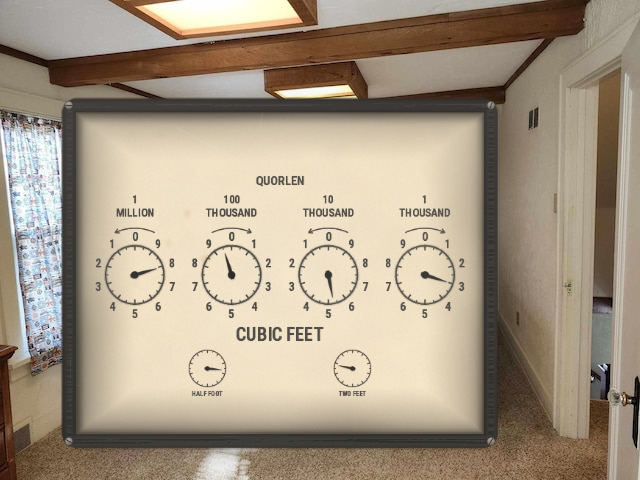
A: 795300 ft³
